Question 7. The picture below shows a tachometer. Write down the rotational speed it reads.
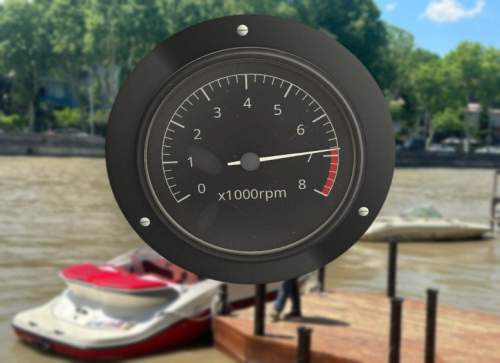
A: 6800 rpm
